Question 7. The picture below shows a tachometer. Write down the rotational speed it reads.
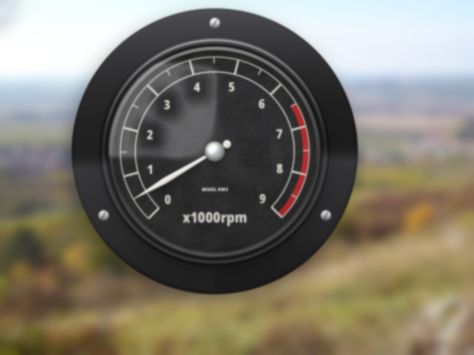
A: 500 rpm
